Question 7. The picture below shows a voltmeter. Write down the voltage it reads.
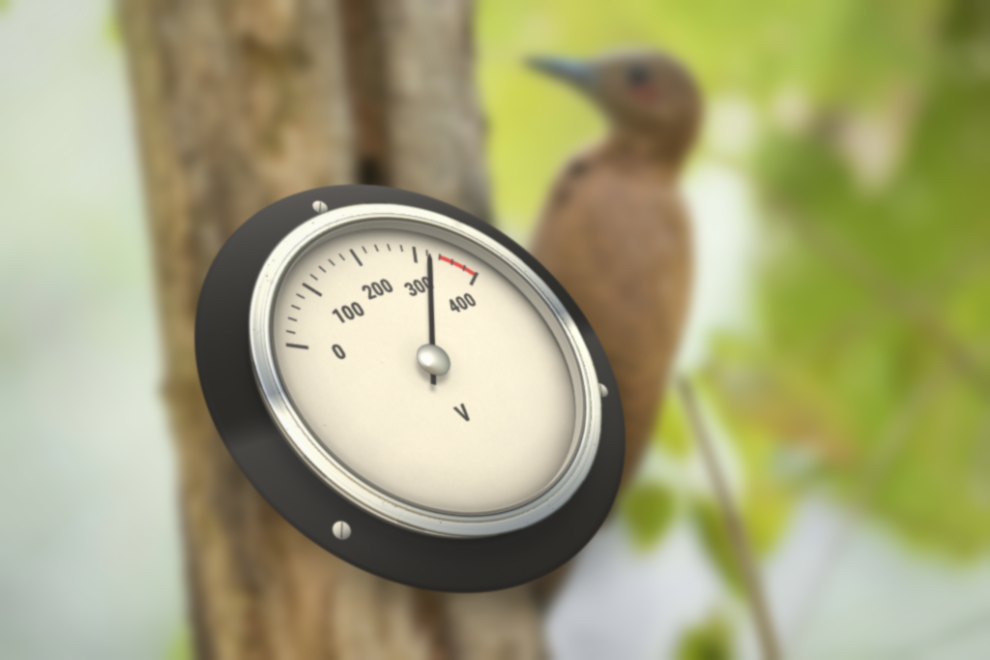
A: 320 V
